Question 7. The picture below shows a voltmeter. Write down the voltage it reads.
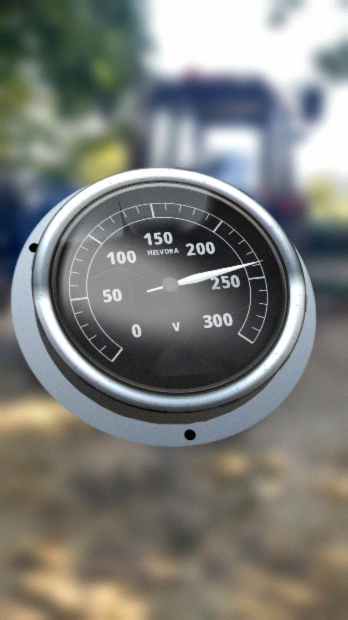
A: 240 V
